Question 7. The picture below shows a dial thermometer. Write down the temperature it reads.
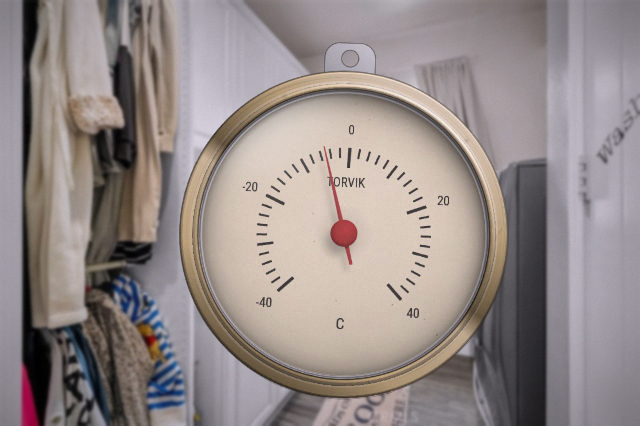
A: -5 °C
